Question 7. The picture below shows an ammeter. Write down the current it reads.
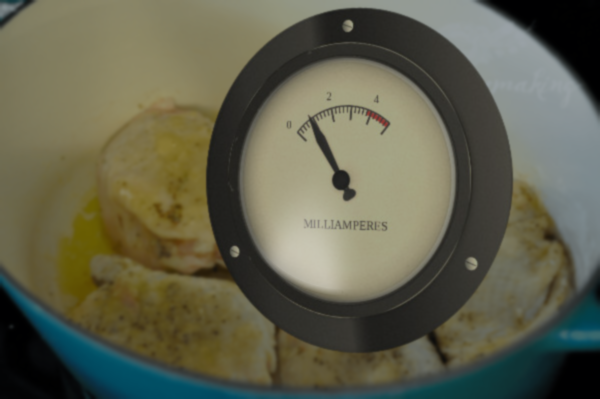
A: 1 mA
